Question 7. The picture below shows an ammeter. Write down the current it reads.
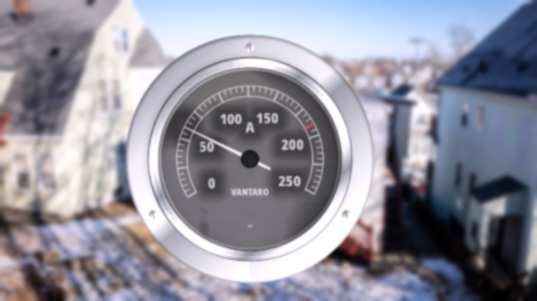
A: 60 A
